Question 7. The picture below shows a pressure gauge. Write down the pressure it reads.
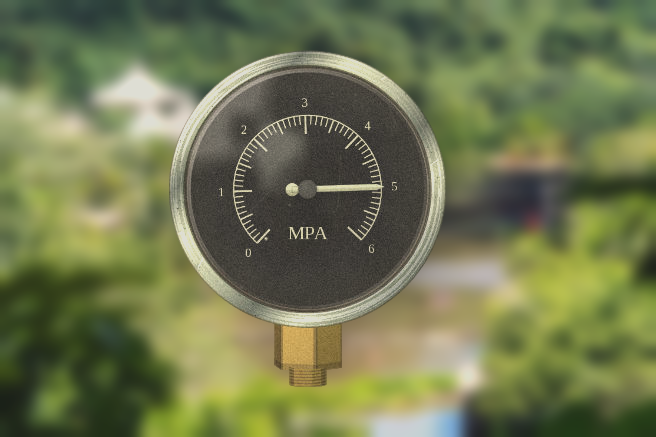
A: 5 MPa
